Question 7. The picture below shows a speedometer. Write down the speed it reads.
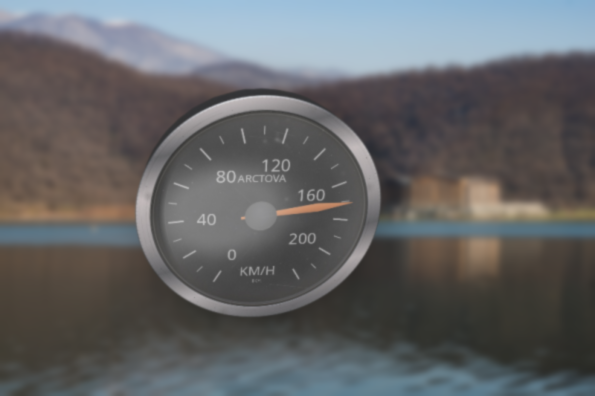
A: 170 km/h
